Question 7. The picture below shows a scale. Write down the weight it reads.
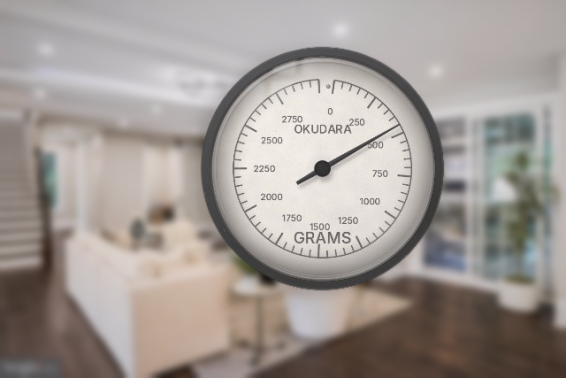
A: 450 g
